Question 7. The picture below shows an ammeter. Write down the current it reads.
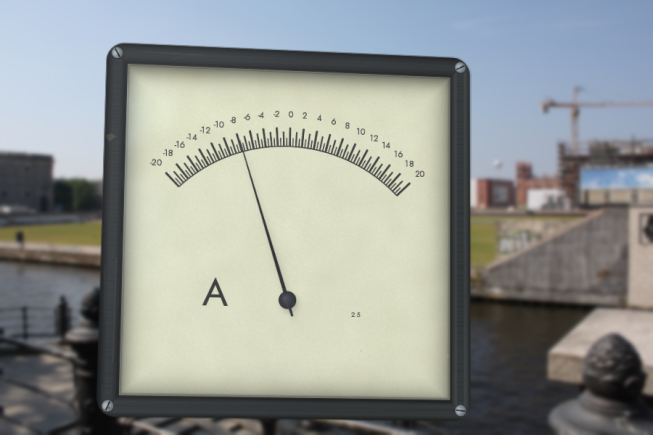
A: -8 A
